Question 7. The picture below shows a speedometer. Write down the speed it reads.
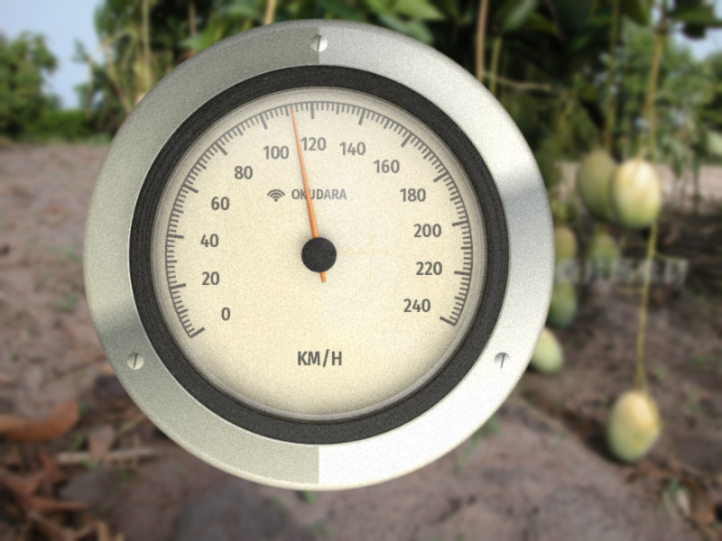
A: 112 km/h
